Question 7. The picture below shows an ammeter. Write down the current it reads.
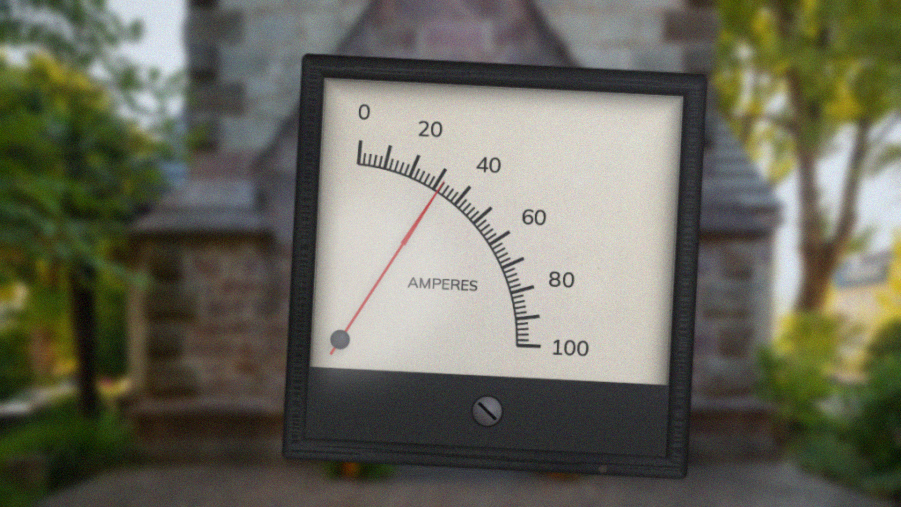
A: 32 A
